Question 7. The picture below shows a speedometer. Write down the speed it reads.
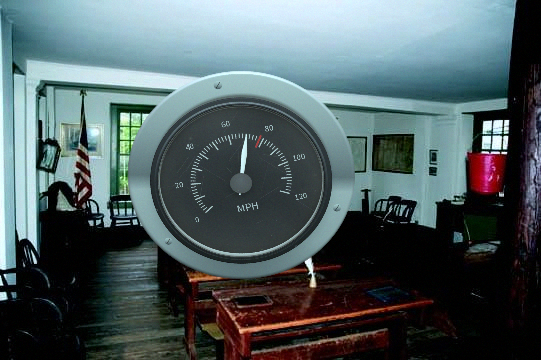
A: 70 mph
